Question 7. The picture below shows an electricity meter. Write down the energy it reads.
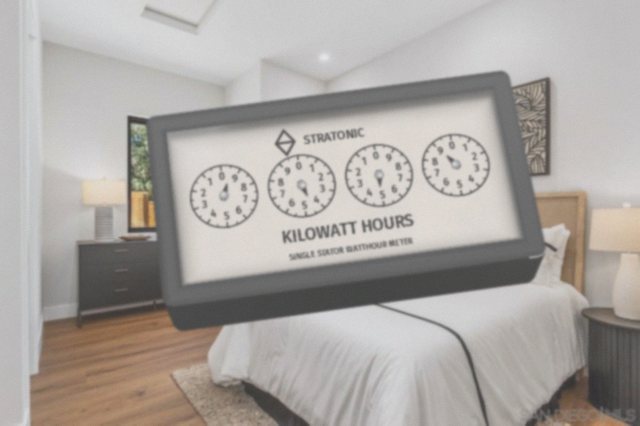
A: 9449 kWh
